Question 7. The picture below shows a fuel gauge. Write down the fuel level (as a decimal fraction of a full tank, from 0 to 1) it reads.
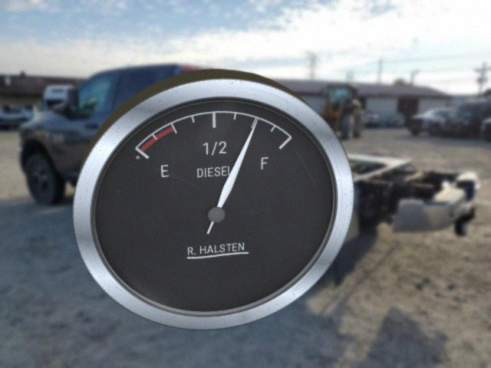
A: 0.75
